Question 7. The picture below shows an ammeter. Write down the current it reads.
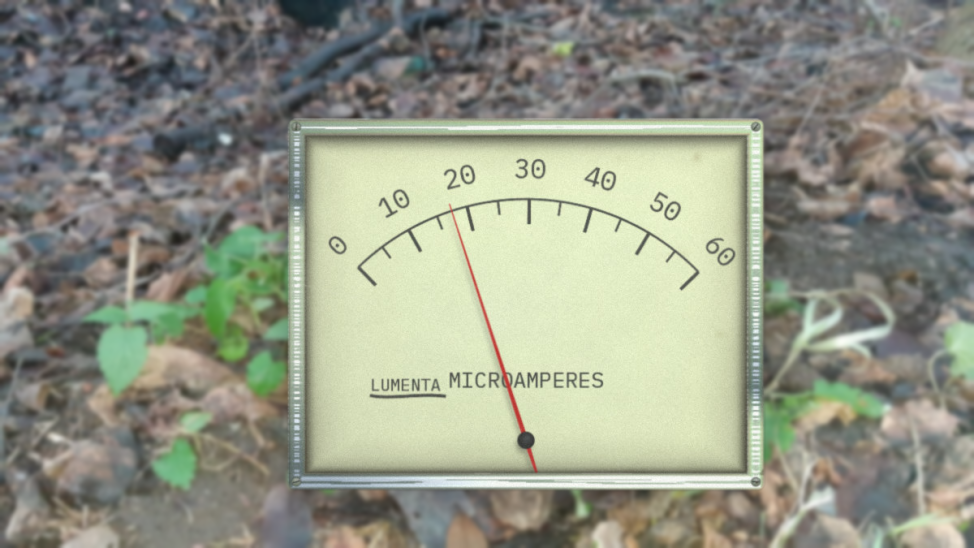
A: 17.5 µA
